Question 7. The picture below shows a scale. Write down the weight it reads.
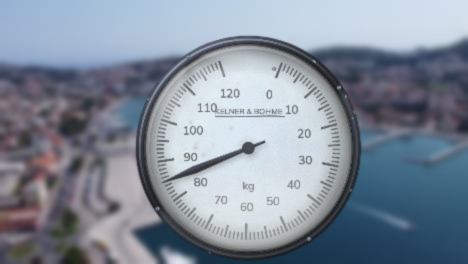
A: 85 kg
